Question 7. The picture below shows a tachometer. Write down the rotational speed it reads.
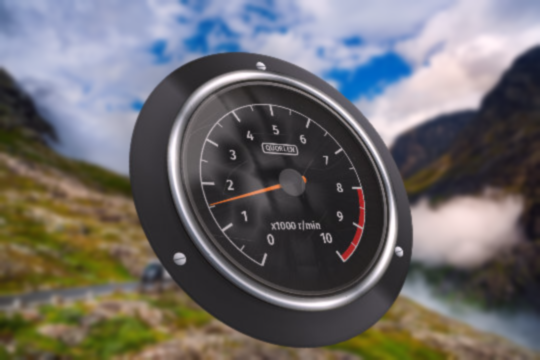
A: 1500 rpm
